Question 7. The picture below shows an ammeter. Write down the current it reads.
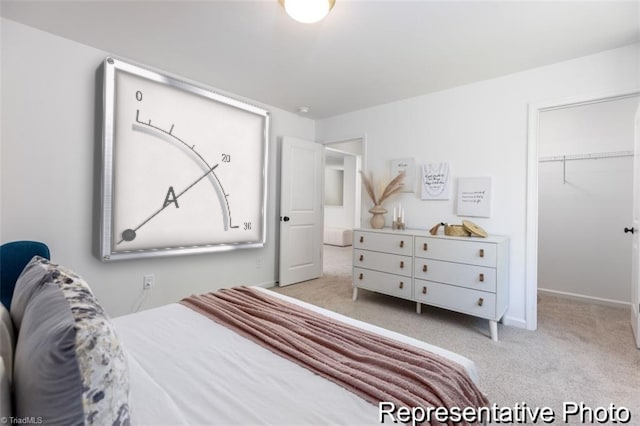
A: 20 A
